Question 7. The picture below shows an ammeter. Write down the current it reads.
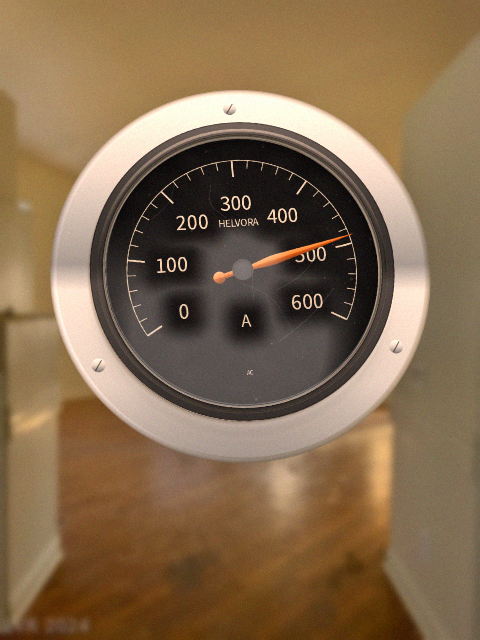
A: 490 A
